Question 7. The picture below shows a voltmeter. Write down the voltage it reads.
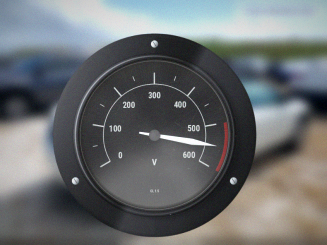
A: 550 V
